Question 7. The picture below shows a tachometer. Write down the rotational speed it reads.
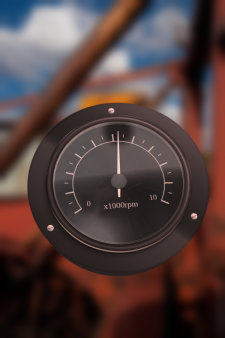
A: 5250 rpm
